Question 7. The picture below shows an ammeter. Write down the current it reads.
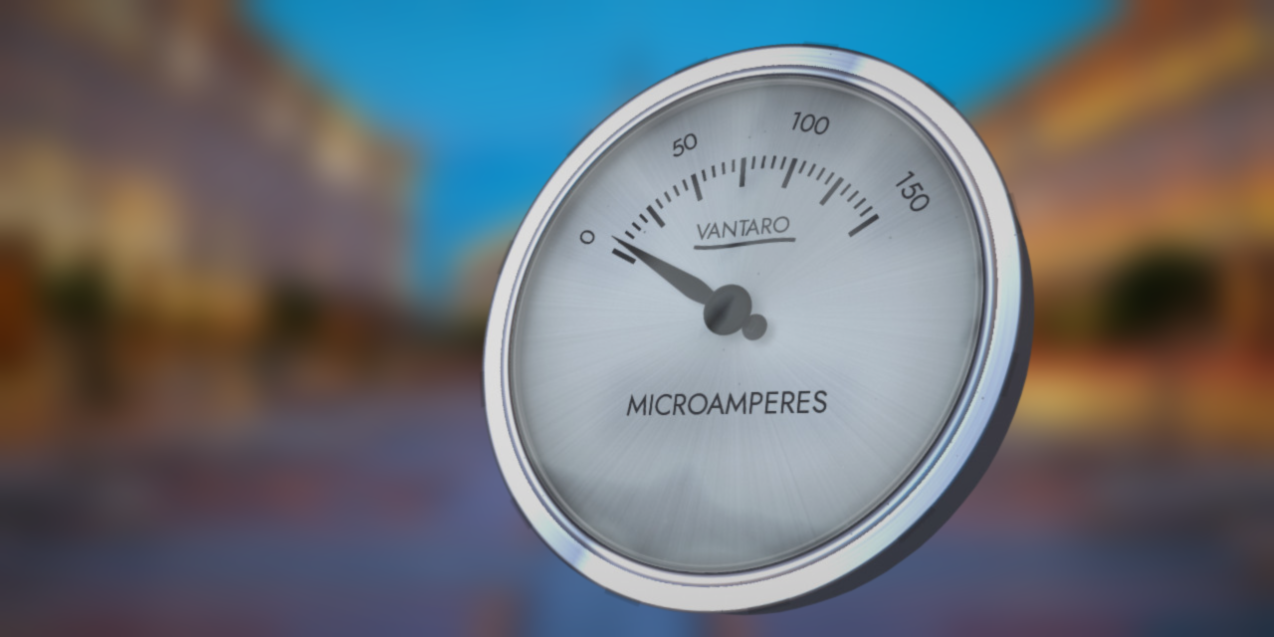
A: 5 µA
